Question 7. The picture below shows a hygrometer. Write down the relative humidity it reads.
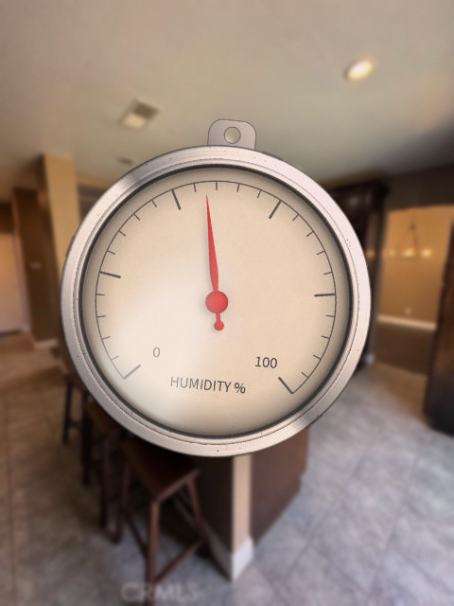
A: 46 %
